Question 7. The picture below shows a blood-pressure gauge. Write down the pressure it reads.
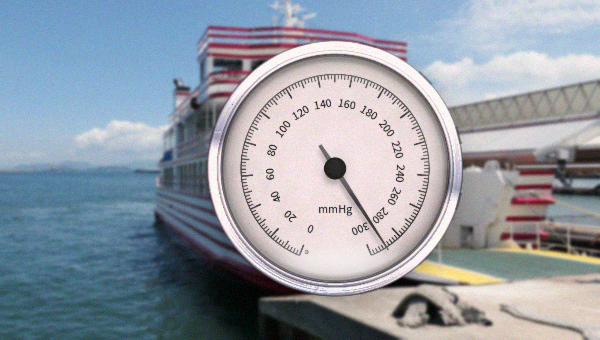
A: 290 mmHg
